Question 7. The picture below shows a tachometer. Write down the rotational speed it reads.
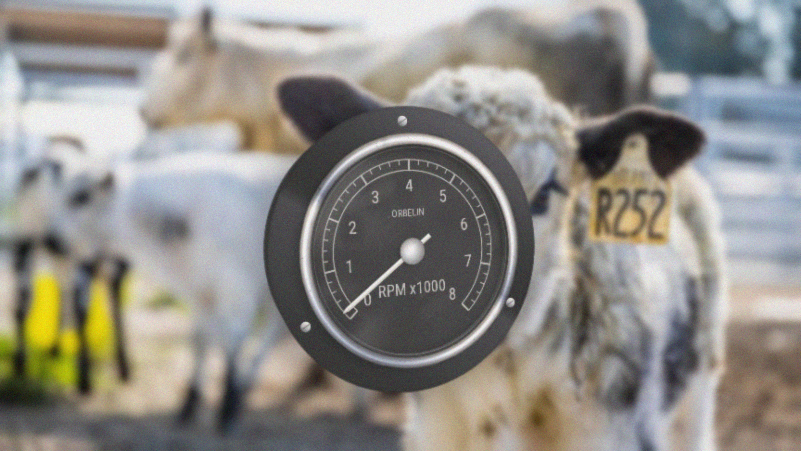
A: 200 rpm
